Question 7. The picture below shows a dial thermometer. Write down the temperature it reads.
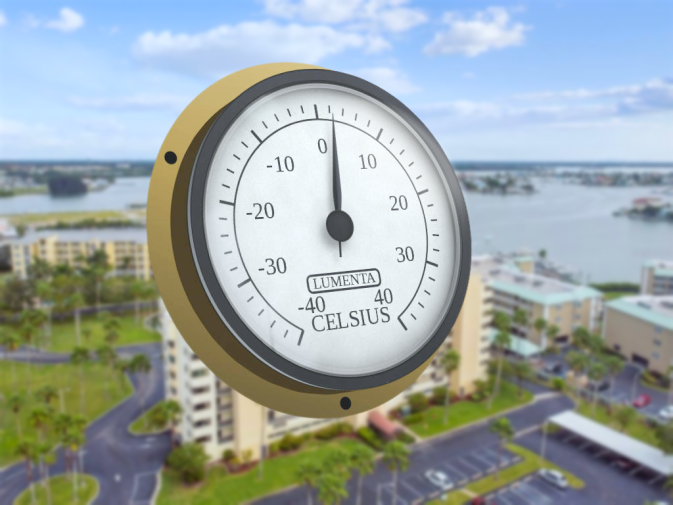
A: 2 °C
